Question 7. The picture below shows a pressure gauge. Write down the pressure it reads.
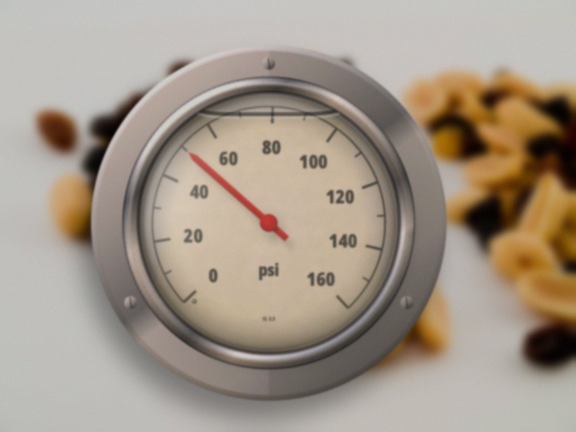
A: 50 psi
